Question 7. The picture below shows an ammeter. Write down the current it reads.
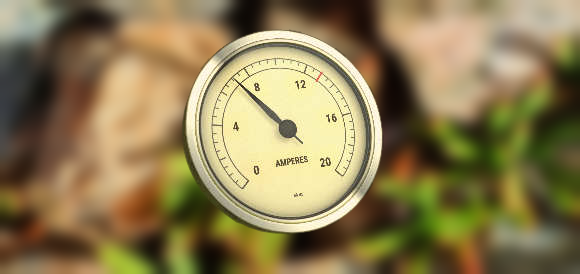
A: 7 A
